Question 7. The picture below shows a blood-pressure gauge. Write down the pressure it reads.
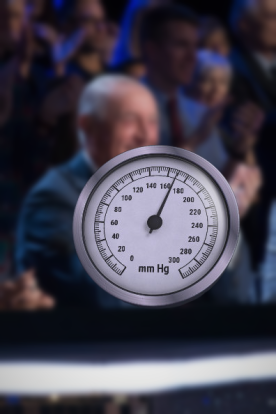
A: 170 mmHg
